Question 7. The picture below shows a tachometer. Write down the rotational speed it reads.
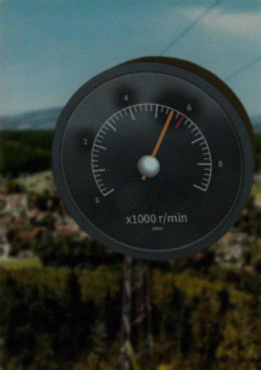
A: 5600 rpm
